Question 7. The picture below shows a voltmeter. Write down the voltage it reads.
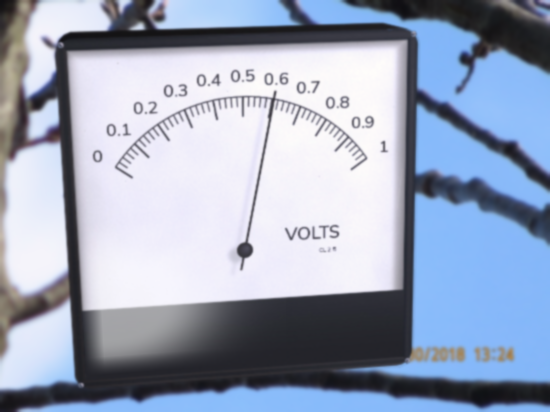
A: 0.6 V
